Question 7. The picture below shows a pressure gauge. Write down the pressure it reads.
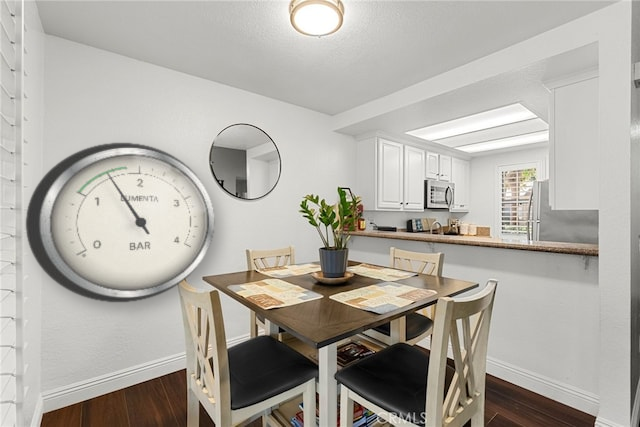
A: 1.5 bar
